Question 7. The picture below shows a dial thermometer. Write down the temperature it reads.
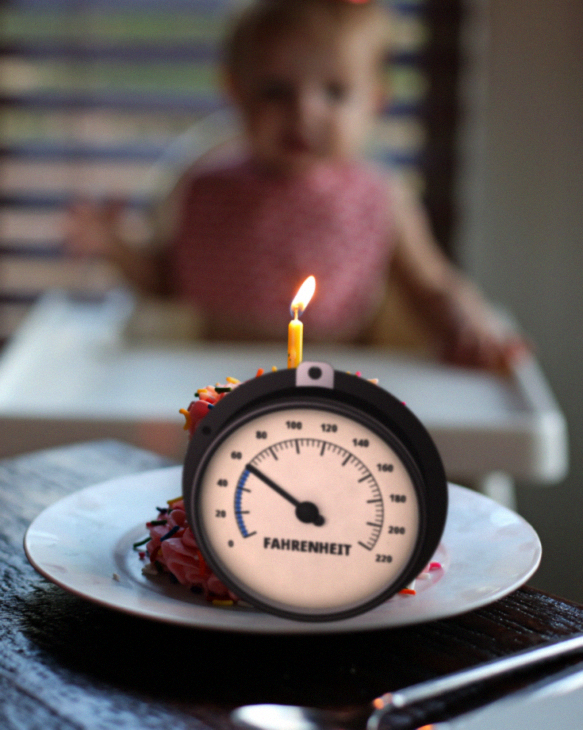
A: 60 °F
